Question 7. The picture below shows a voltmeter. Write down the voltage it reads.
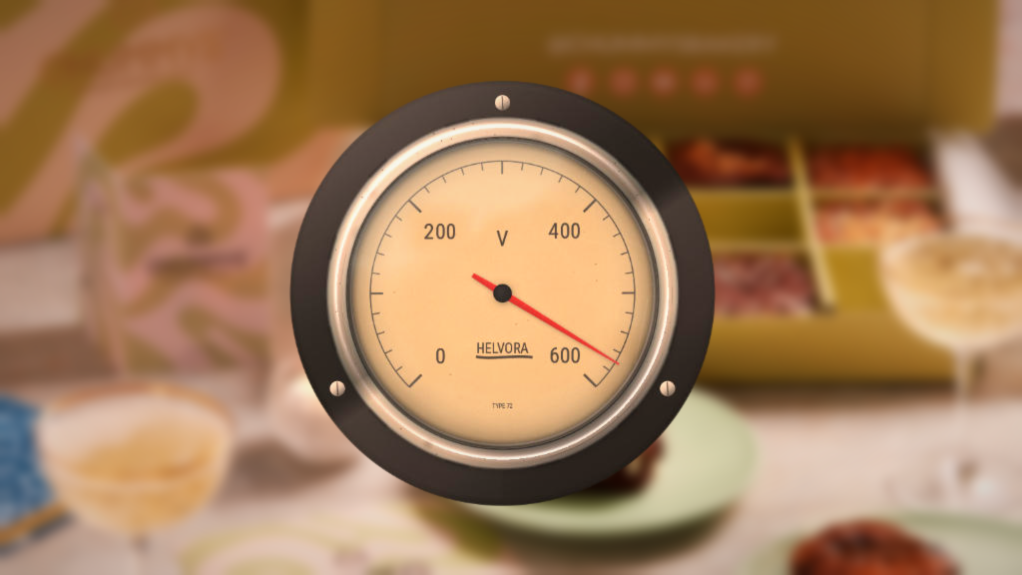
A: 570 V
